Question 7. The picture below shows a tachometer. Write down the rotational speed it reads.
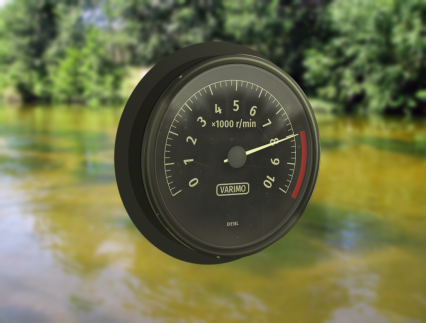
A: 8000 rpm
